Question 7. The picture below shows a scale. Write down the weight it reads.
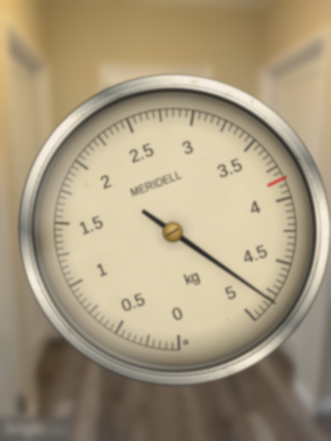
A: 4.8 kg
